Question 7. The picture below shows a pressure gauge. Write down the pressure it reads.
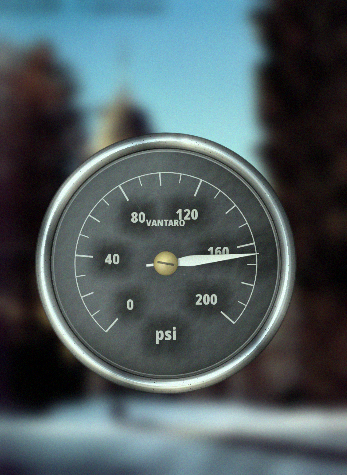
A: 165 psi
